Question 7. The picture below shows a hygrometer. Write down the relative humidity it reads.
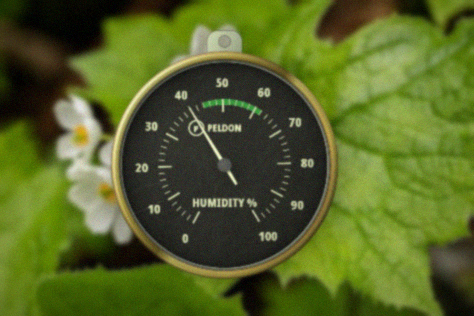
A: 40 %
